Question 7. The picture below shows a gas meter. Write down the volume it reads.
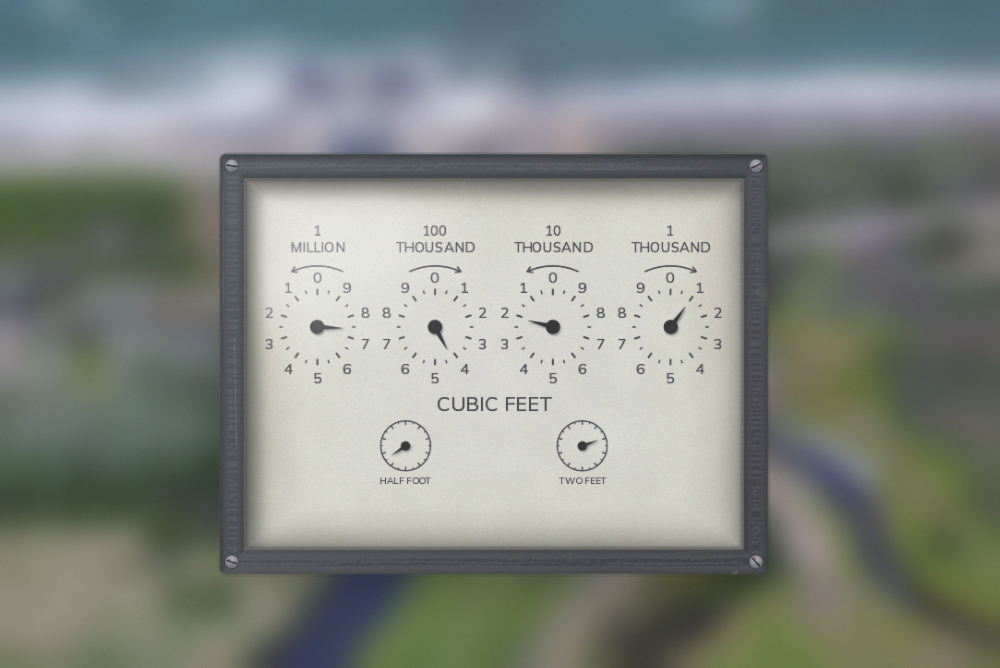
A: 742100 ft³
